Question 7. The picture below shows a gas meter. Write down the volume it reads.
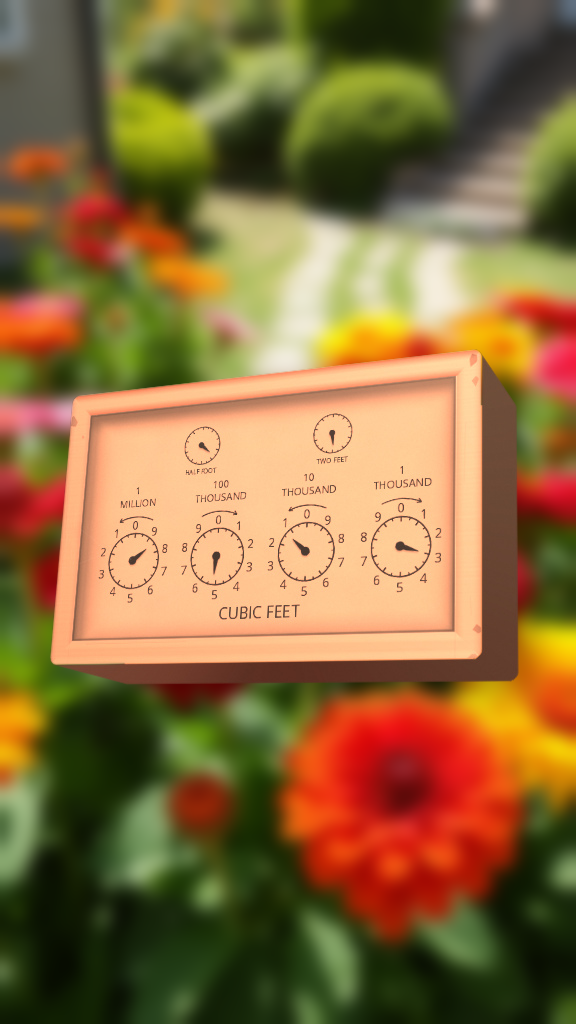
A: 851300 ft³
